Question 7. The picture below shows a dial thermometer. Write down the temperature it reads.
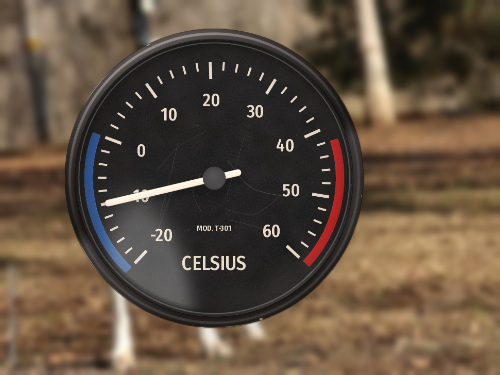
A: -10 °C
